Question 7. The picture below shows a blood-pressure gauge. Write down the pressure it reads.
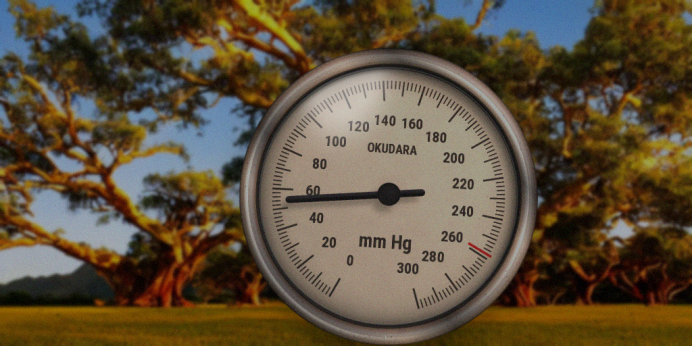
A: 54 mmHg
